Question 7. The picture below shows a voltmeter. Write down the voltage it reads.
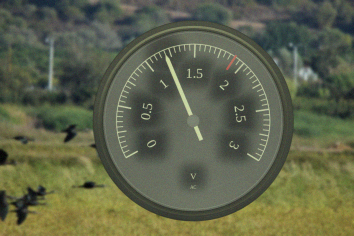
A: 1.2 V
